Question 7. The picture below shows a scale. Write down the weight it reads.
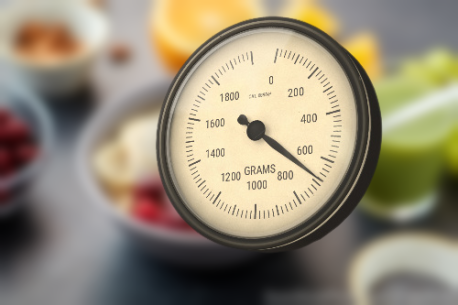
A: 680 g
